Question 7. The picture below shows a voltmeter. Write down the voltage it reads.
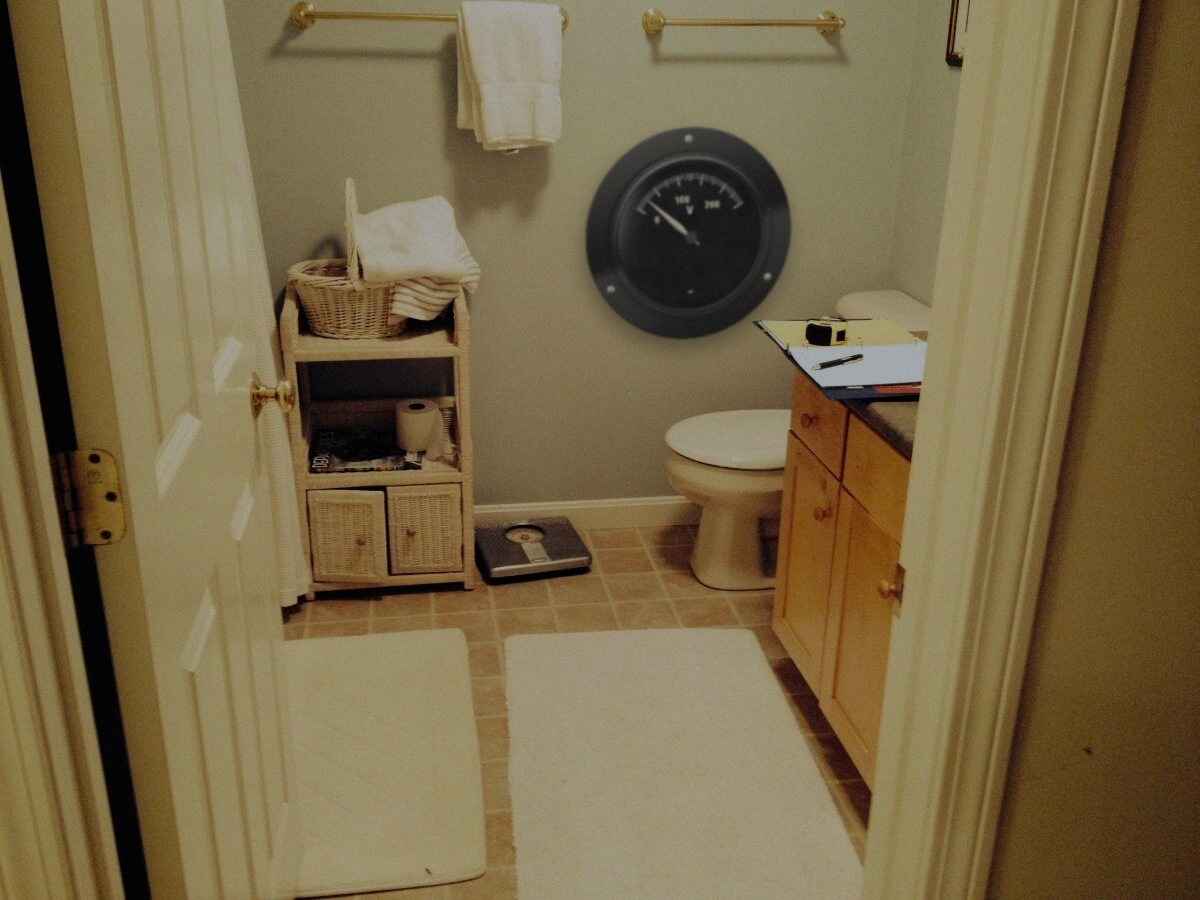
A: 25 V
